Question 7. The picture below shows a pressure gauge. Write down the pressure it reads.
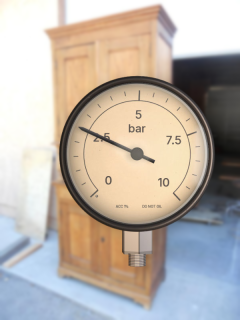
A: 2.5 bar
